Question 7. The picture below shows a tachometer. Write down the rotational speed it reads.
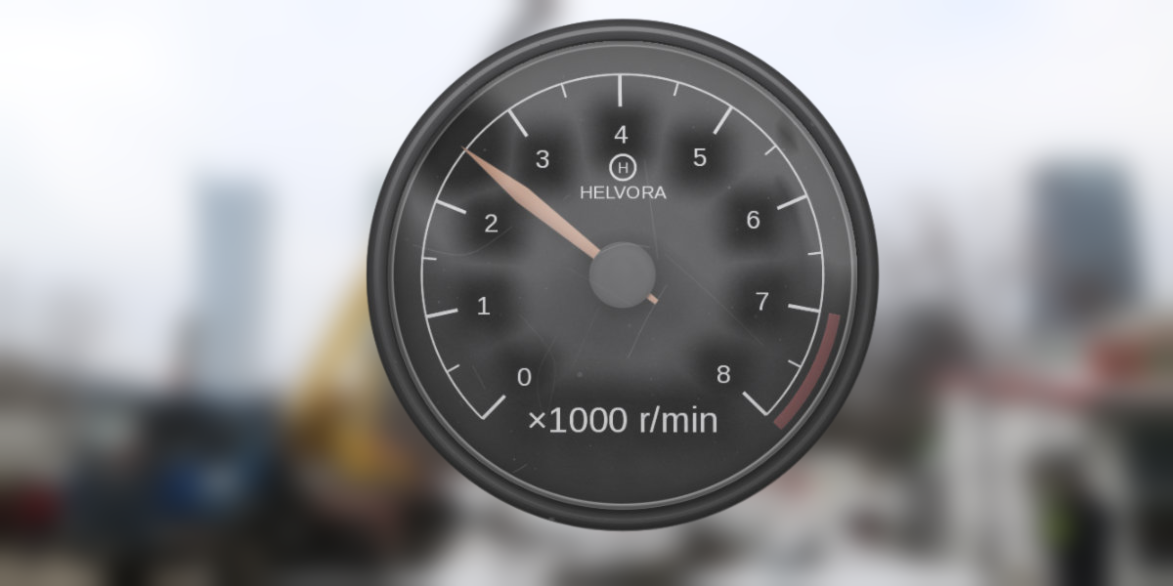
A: 2500 rpm
